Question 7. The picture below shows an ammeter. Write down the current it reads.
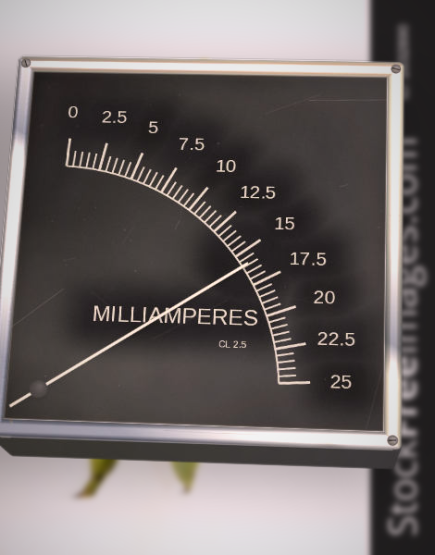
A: 16 mA
